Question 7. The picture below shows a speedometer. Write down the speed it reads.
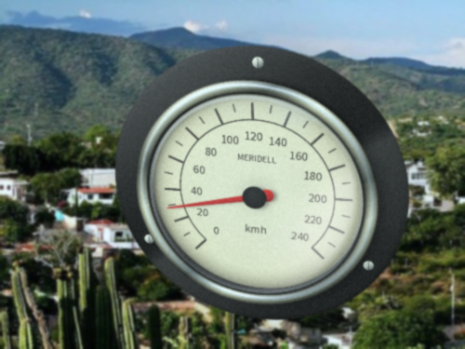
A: 30 km/h
